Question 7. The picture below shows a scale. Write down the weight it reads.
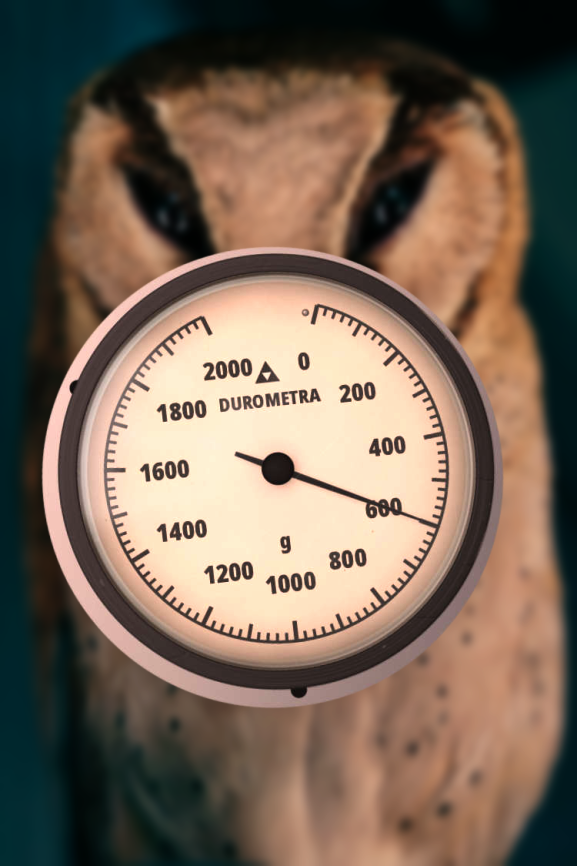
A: 600 g
